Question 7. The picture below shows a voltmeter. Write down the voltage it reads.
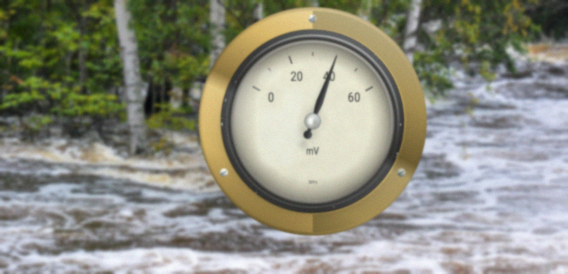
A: 40 mV
